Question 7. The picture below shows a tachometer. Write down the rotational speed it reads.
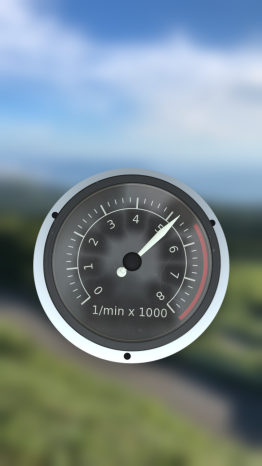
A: 5200 rpm
